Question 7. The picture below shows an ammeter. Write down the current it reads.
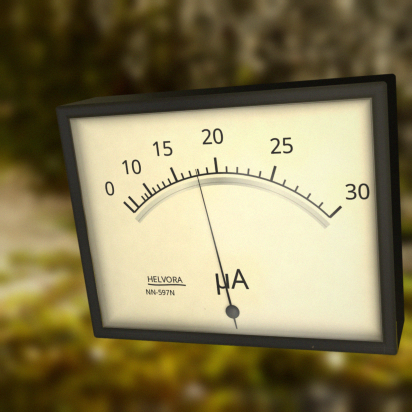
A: 18 µA
